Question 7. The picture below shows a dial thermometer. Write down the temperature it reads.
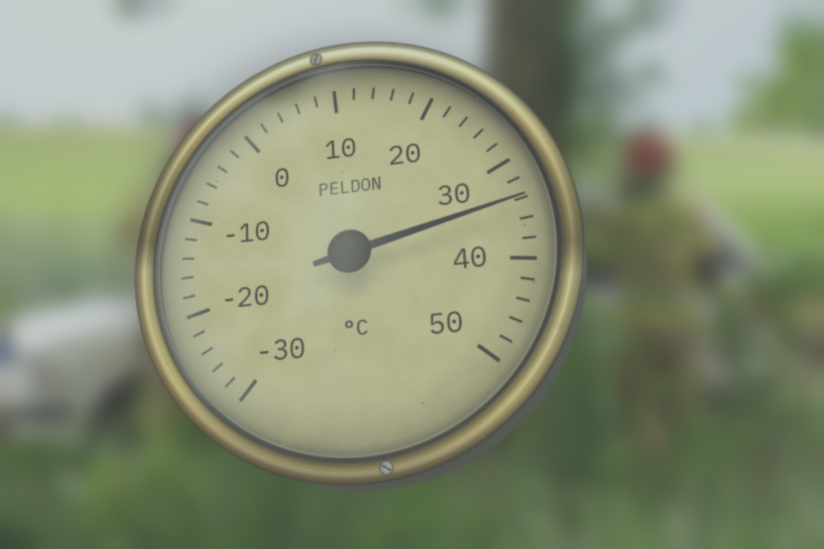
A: 34 °C
